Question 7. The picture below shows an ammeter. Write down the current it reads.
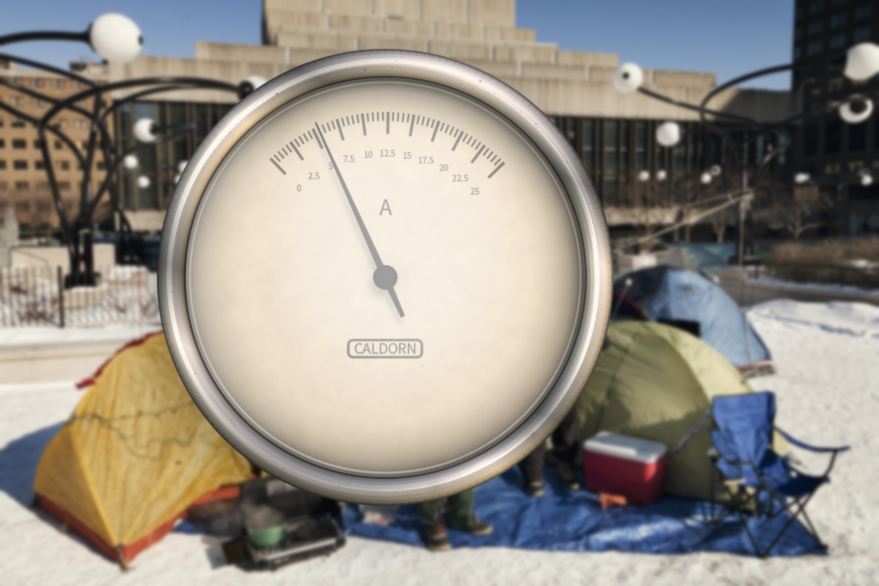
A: 5.5 A
